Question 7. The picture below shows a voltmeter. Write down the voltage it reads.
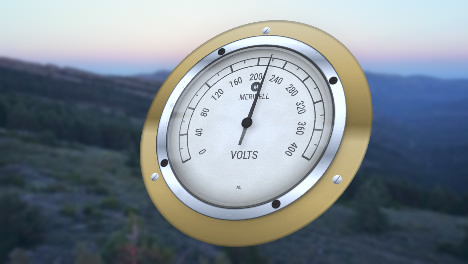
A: 220 V
